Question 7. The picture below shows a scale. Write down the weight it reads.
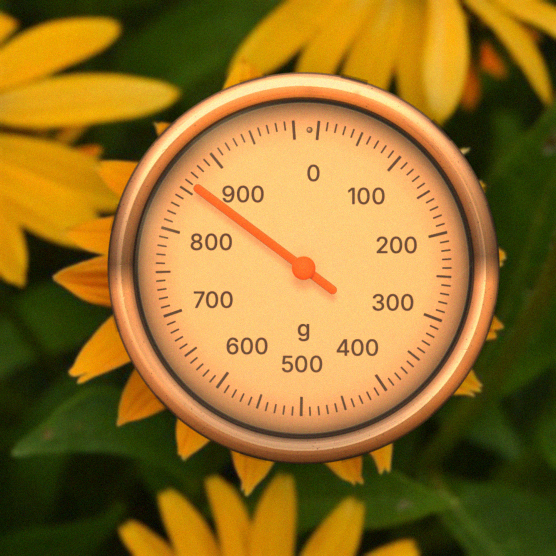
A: 860 g
